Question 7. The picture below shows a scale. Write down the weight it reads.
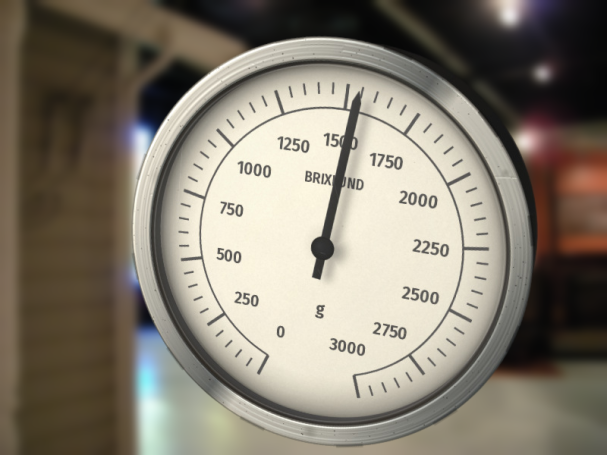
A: 1550 g
